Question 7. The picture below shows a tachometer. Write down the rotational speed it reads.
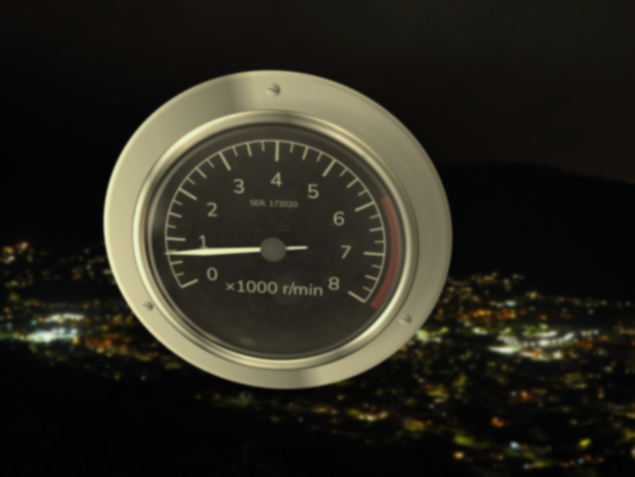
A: 750 rpm
